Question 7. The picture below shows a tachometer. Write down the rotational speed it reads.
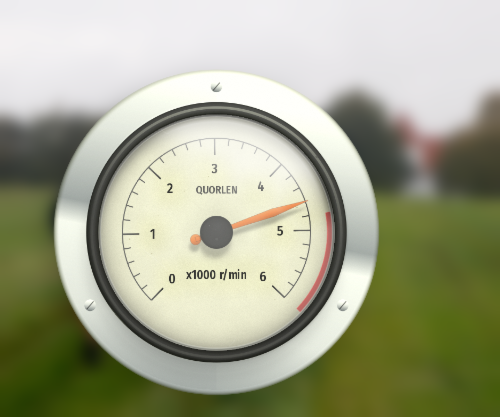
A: 4600 rpm
